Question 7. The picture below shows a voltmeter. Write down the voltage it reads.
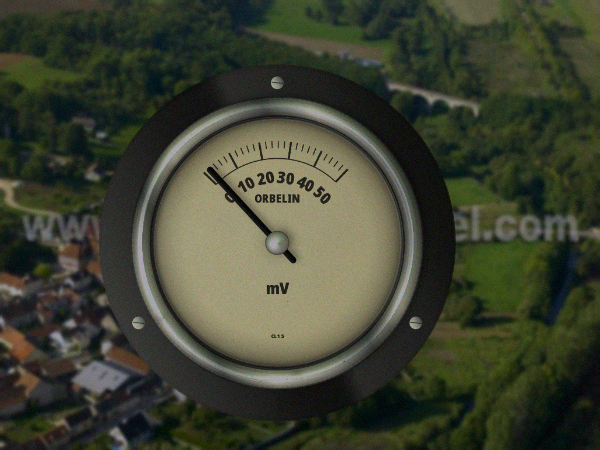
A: 2 mV
